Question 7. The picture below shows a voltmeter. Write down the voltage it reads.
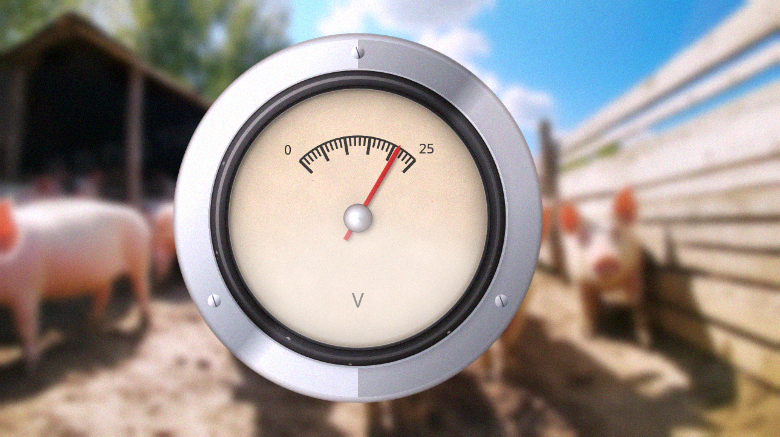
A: 21 V
